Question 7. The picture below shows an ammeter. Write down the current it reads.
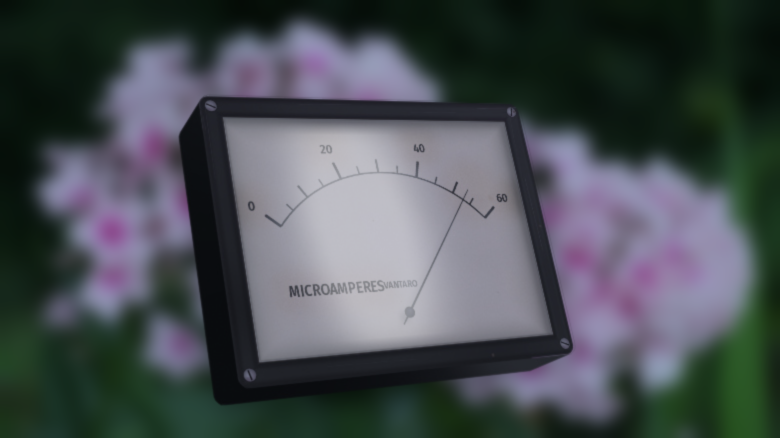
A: 52.5 µA
